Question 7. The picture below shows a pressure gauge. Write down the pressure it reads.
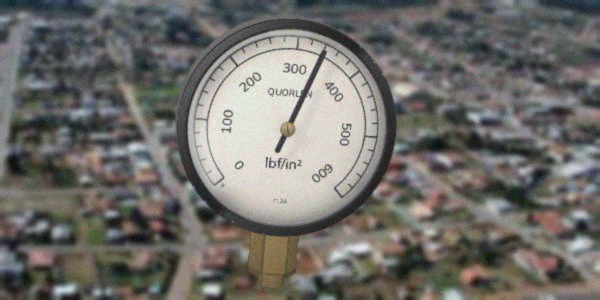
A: 340 psi
